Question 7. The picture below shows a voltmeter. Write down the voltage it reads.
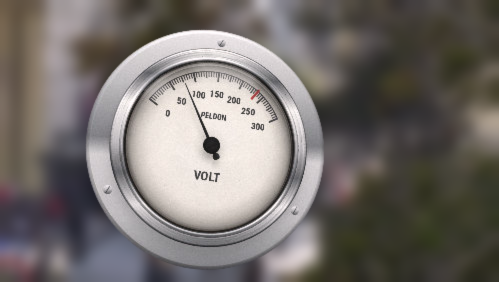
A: 75 V
